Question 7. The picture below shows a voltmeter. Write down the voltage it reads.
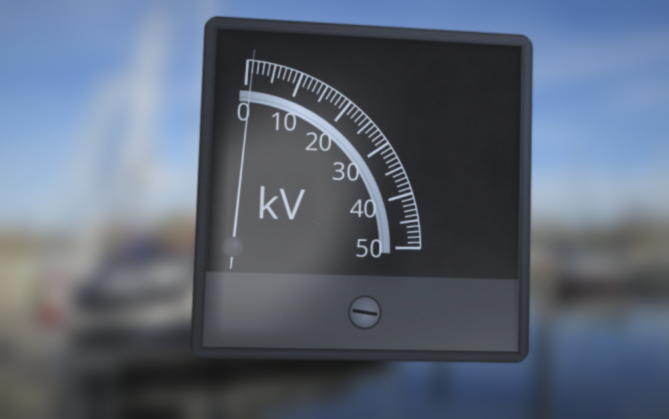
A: 1 kV
